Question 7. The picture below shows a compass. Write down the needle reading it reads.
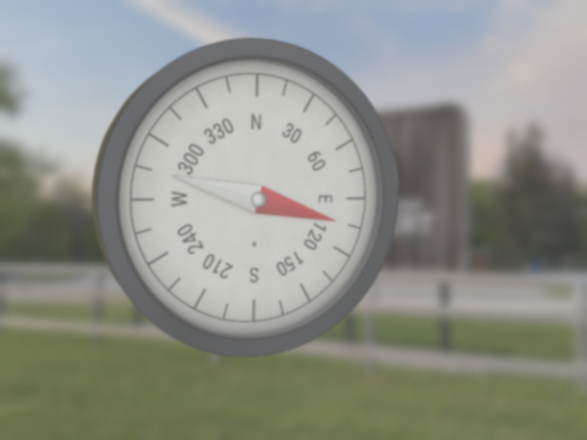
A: 105 °
